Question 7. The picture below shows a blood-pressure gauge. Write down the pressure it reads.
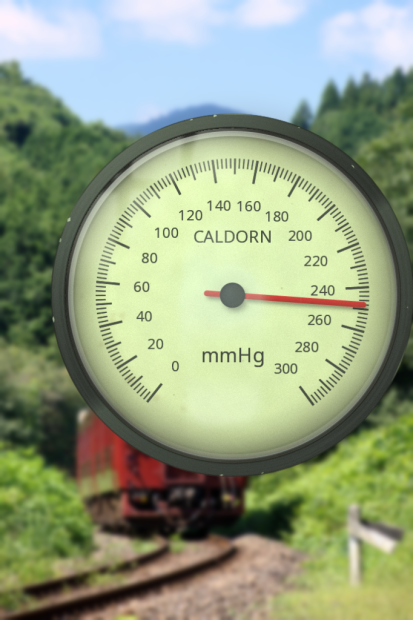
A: 248 mmHg
